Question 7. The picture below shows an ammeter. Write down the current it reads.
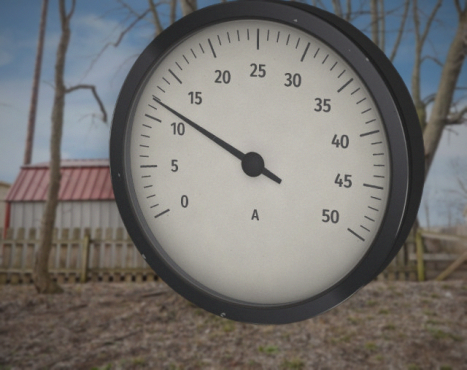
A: 12 A
